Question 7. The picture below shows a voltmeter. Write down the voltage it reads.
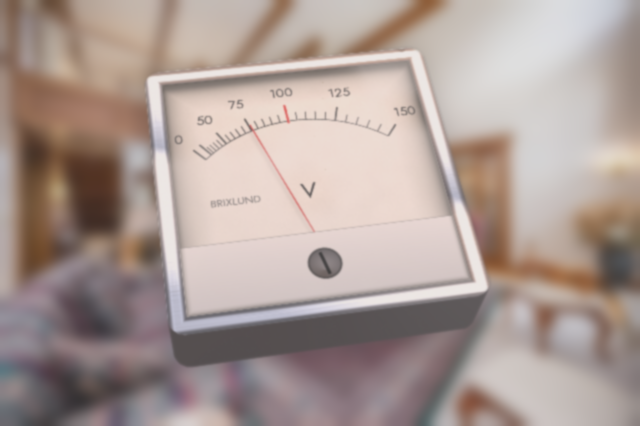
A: 75 V
